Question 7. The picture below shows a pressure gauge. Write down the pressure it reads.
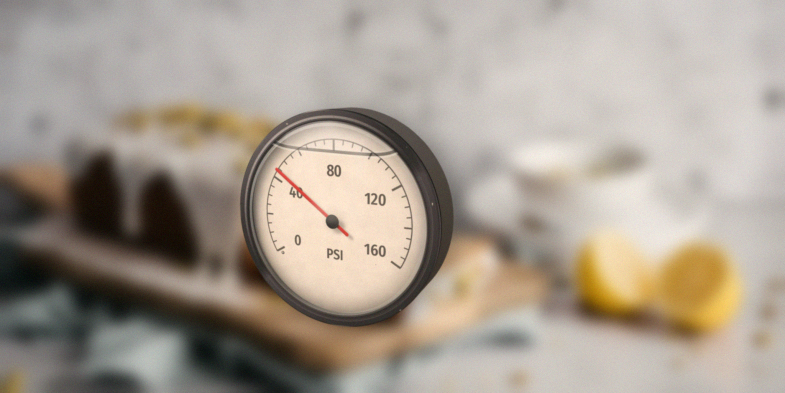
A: 45 psi
